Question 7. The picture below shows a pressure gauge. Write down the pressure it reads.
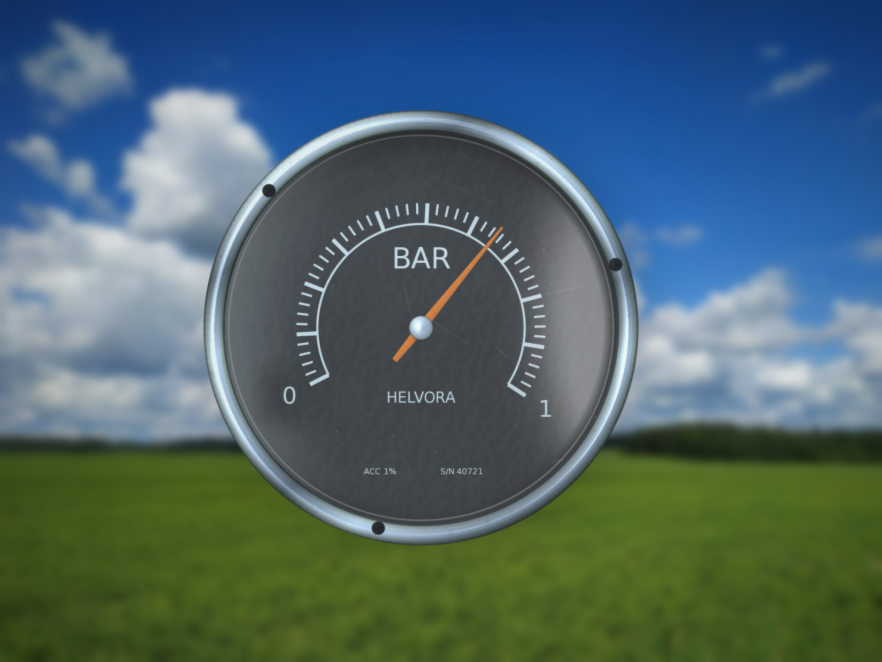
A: 0.65 bar
